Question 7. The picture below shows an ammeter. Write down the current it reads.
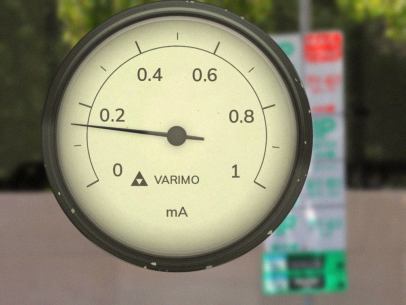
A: 0.15 mA
